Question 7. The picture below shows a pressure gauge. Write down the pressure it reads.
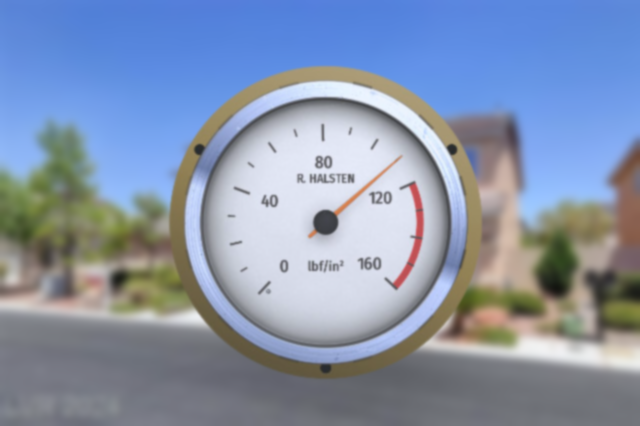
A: 110 psi
